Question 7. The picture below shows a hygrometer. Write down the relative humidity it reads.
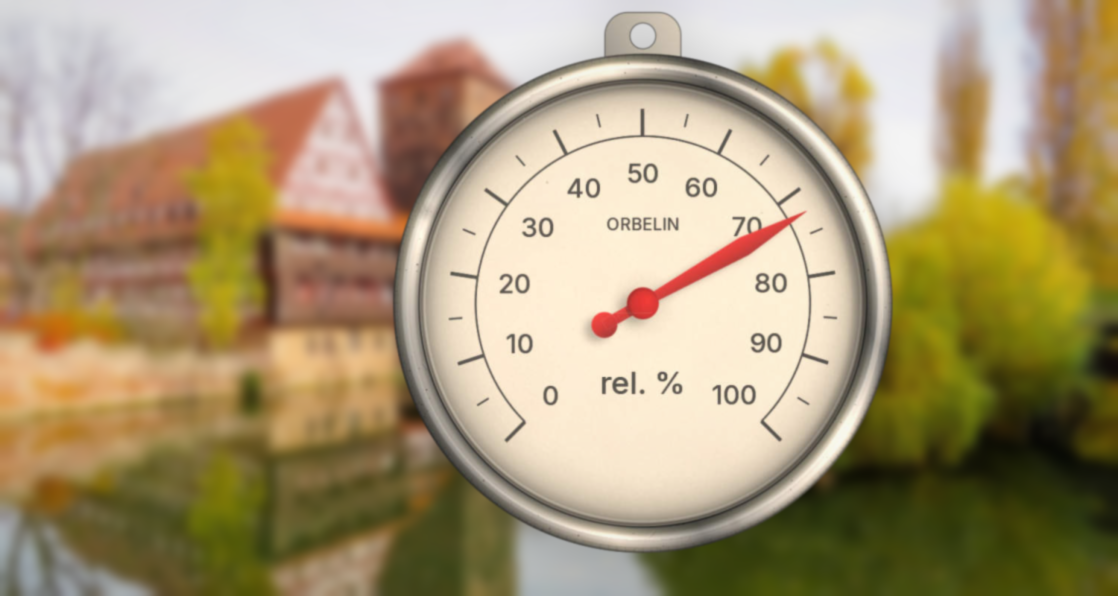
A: 72.5 %
